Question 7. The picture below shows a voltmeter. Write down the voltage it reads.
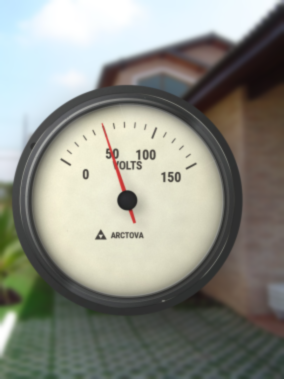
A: 50 V
